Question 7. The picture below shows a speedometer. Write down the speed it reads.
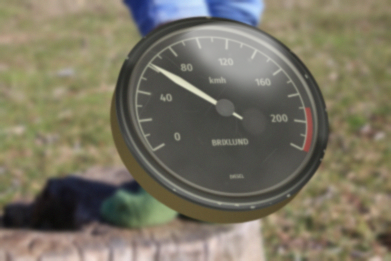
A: 60 km/h
